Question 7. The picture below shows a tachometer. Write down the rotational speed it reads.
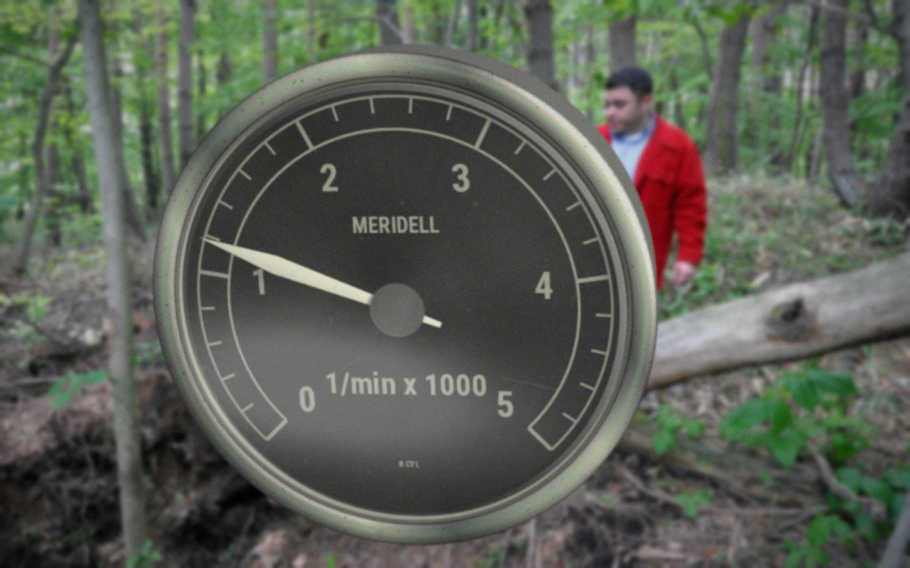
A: 1200 rpm
